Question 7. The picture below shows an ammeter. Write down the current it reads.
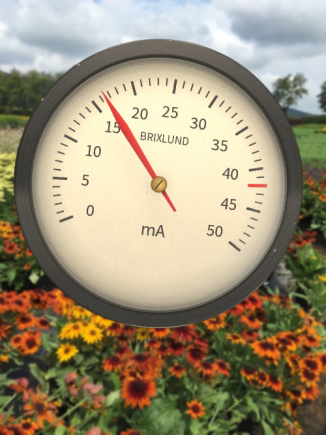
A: 16.5 mA
